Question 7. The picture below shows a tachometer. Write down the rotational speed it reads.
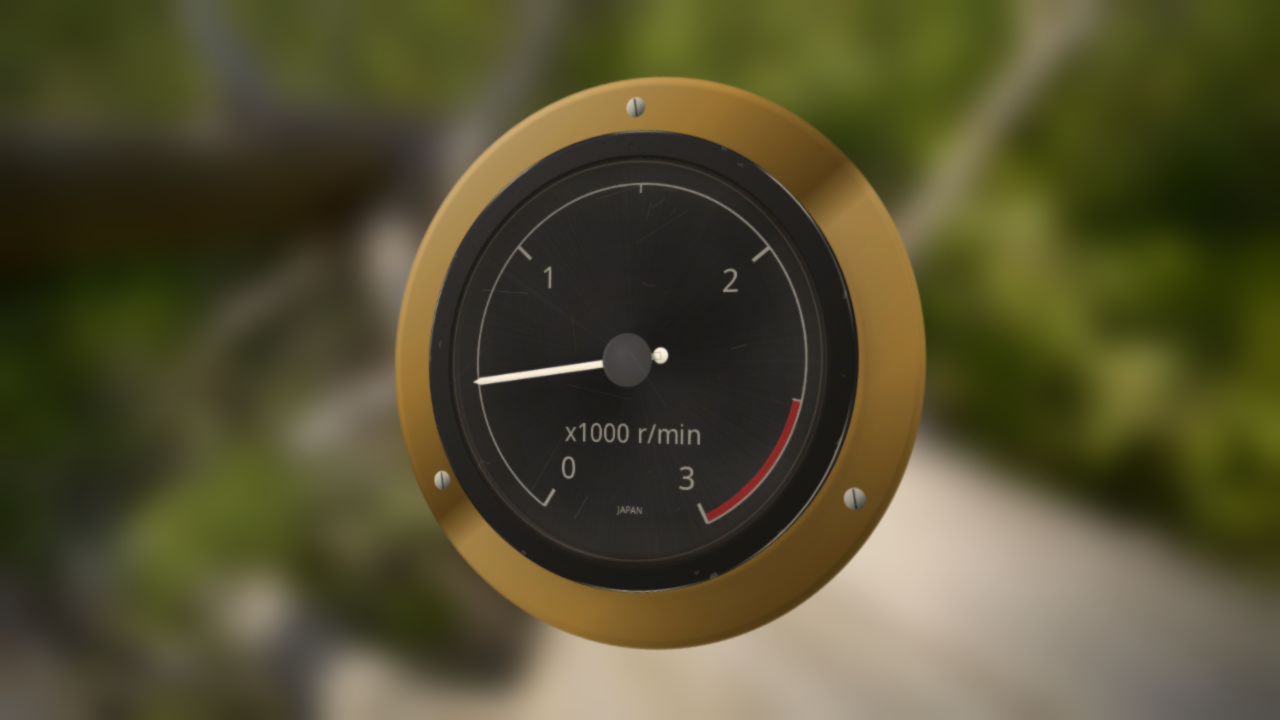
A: 500 rpm
